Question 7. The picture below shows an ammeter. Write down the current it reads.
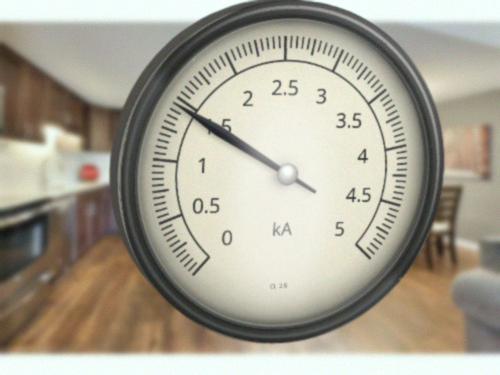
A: 1.45 kA
